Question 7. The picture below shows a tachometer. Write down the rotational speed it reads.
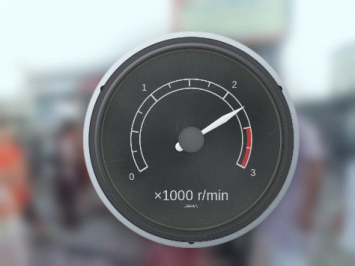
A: 2250 rpm
